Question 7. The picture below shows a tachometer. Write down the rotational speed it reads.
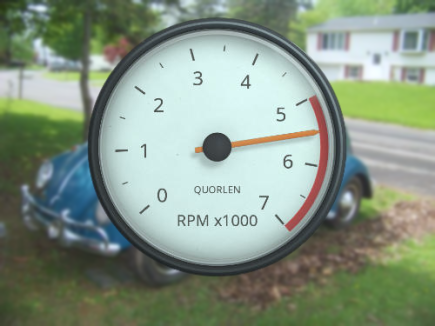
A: 5500 rpm
